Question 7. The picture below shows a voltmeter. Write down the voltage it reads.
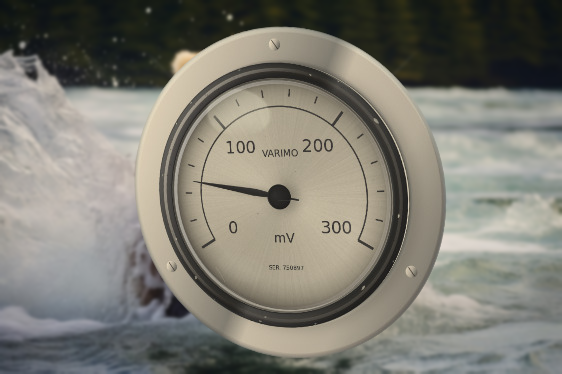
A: 50 mV
